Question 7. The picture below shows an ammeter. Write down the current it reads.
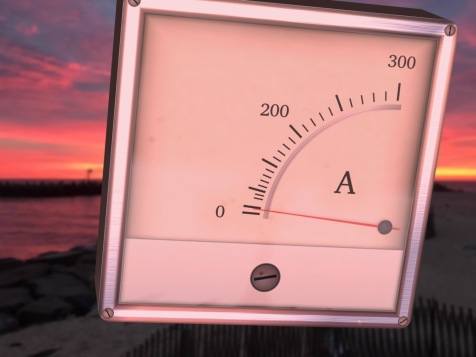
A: 50 A
